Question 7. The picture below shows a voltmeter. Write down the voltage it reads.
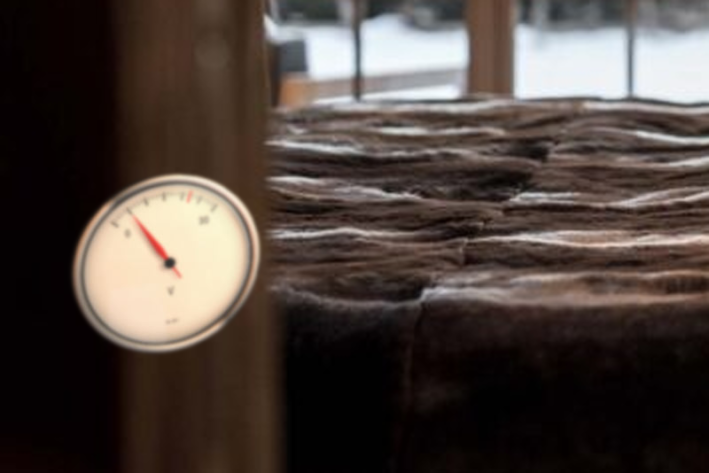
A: 5 V
